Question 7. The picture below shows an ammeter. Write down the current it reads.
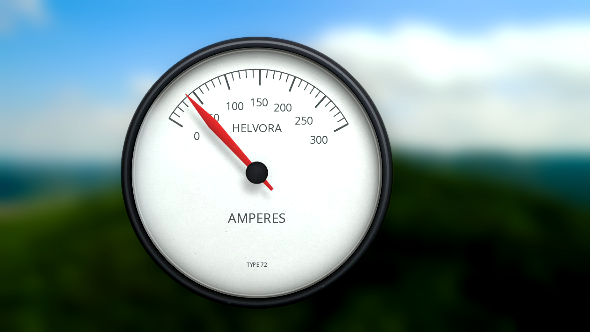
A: 40 A
